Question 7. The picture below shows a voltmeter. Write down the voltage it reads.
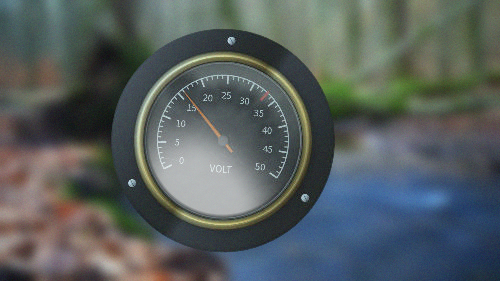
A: 16 V
